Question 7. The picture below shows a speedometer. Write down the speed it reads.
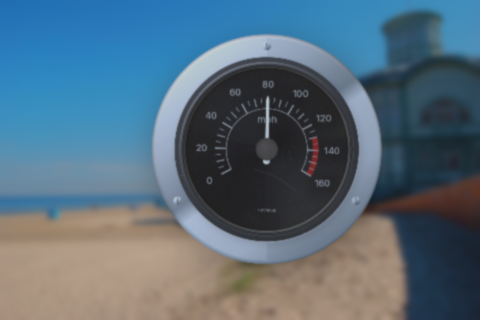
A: 80 mph
